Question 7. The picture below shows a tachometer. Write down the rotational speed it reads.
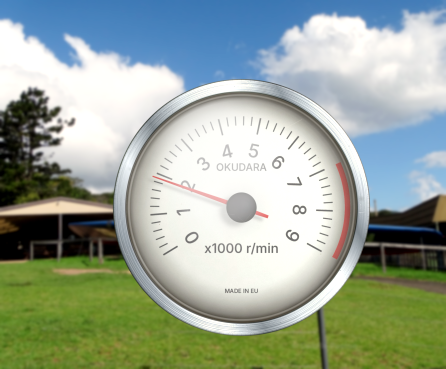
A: 1900 rpm
